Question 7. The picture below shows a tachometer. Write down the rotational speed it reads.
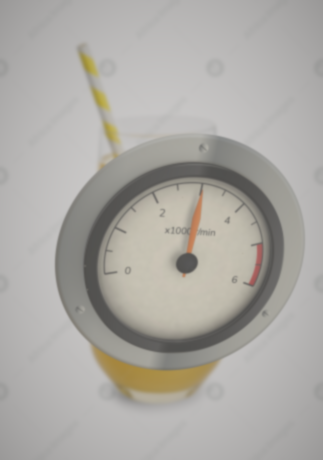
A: 3000 rpm
